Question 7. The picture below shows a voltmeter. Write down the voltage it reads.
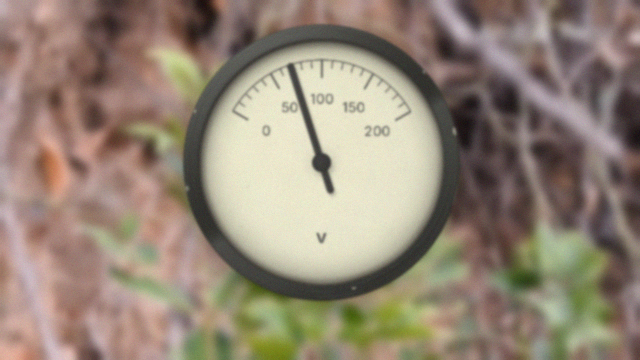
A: 70 V
